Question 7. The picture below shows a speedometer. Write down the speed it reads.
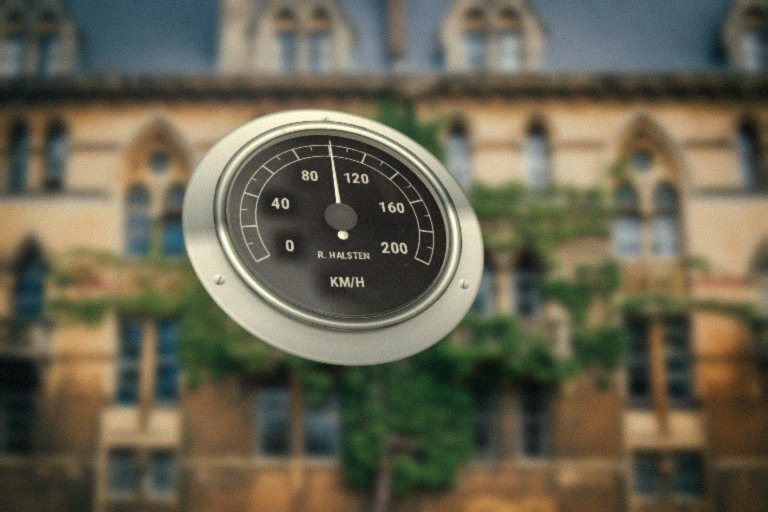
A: 100 km/h
